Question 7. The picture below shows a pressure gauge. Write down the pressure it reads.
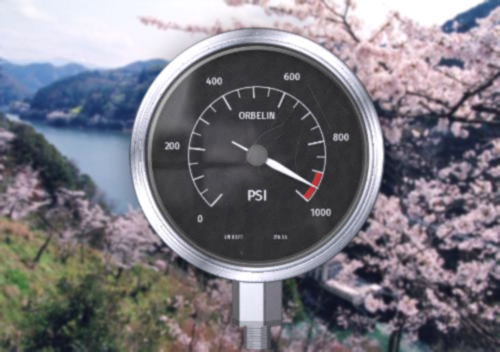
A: 950 psi
